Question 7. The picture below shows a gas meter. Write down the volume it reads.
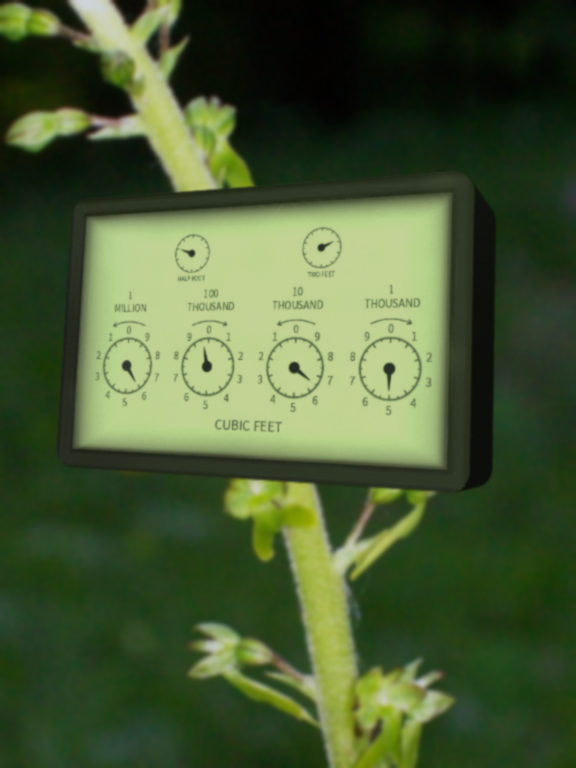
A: 596500 ft³
